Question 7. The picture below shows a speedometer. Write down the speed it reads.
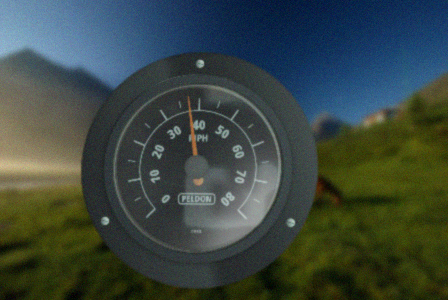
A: 37.5 mph
